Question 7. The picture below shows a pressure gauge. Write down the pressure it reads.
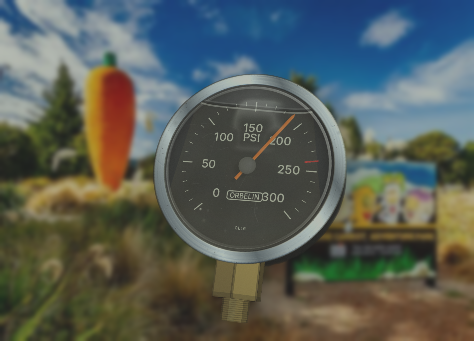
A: 190 psi
